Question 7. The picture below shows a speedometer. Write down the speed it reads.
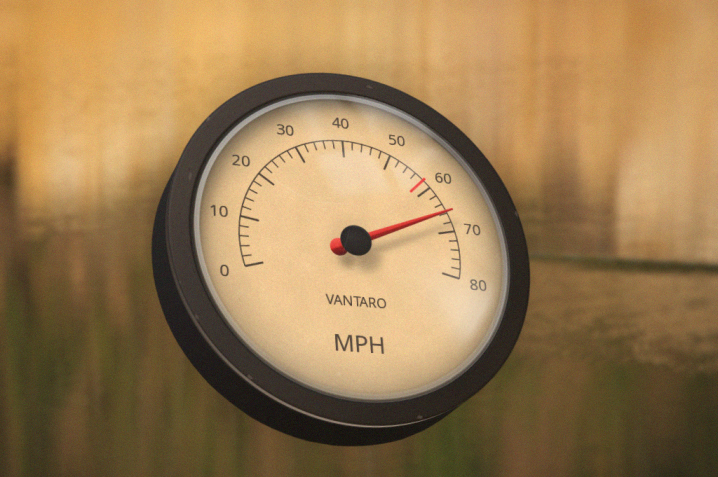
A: 66 mph
